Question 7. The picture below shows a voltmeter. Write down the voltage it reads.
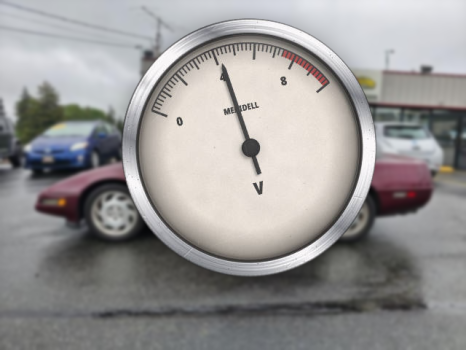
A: 4.2 V
